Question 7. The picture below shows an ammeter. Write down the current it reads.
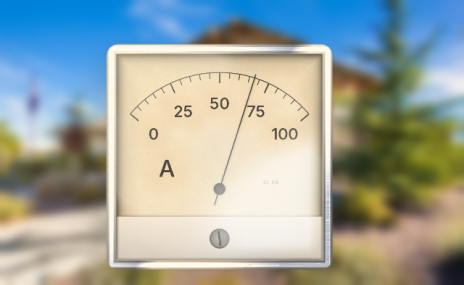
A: 67.5 A
